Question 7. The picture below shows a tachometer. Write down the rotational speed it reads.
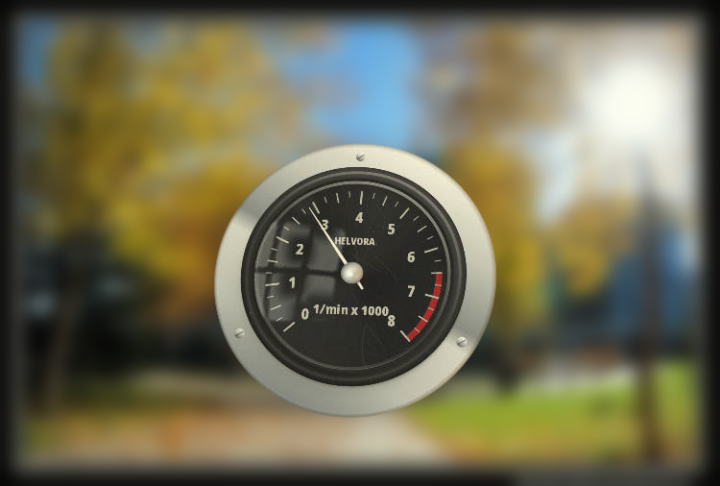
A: 2875 rpm
